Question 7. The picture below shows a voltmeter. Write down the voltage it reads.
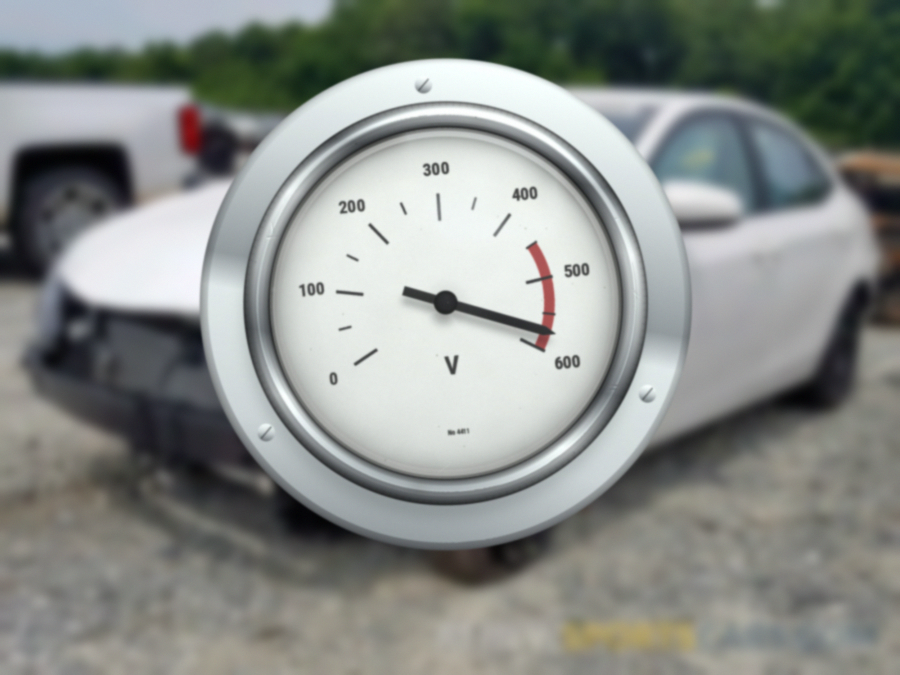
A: 575 V
